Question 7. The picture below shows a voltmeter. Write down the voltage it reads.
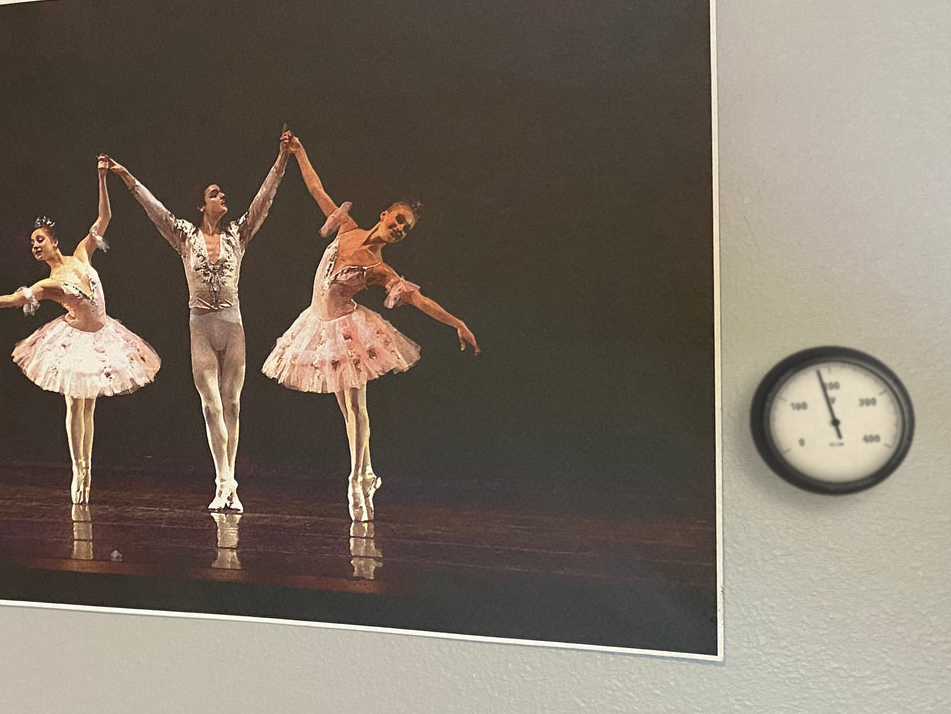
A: 180 V
